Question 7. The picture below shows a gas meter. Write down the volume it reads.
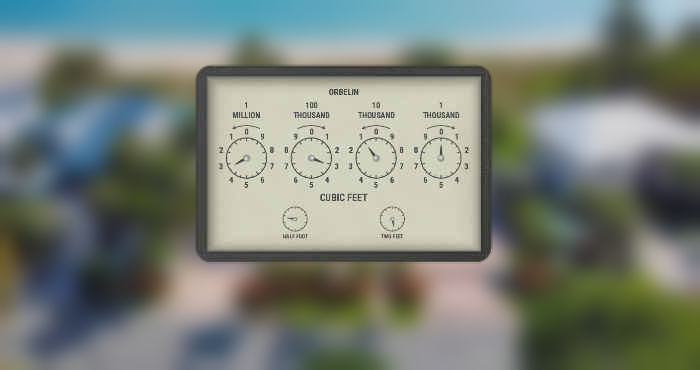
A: 331000 ft³
